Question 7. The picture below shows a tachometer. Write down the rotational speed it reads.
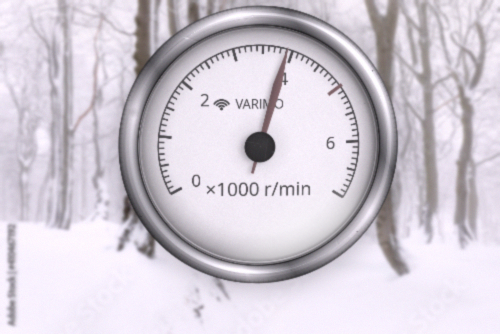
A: 3900 rpm
